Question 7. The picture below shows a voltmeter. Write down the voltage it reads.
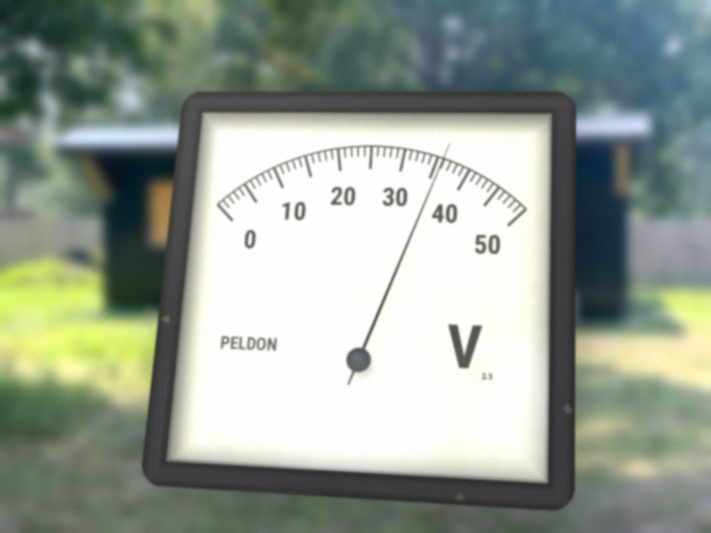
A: 36 V
